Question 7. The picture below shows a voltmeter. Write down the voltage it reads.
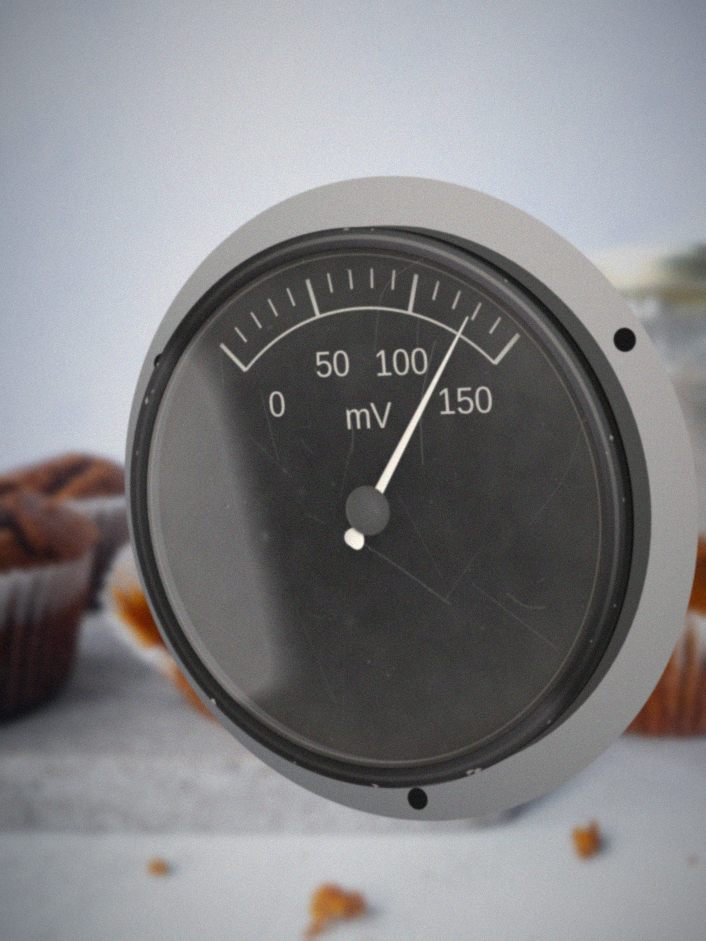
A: 130 mV
